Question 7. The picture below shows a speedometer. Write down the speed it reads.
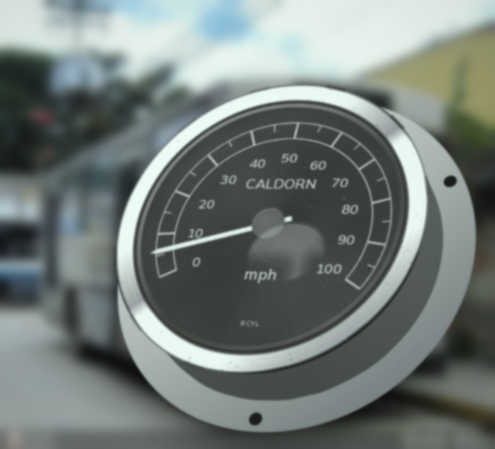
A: 5 mph
